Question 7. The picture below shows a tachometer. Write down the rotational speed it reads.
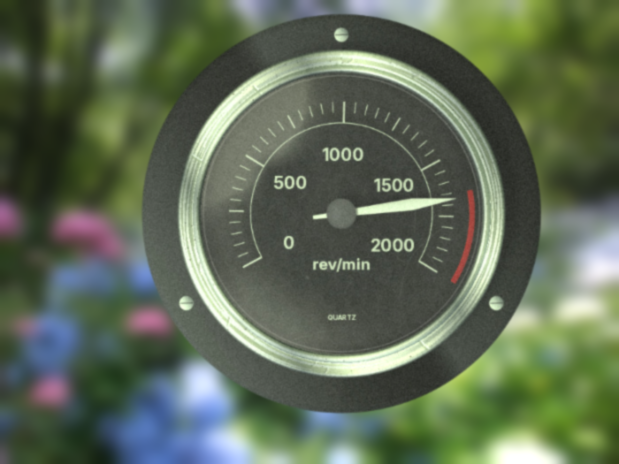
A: 1675 rpm
